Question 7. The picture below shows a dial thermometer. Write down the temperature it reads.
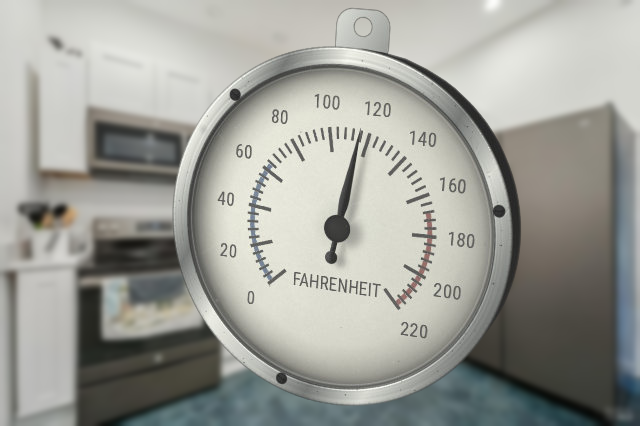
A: 116 °F
